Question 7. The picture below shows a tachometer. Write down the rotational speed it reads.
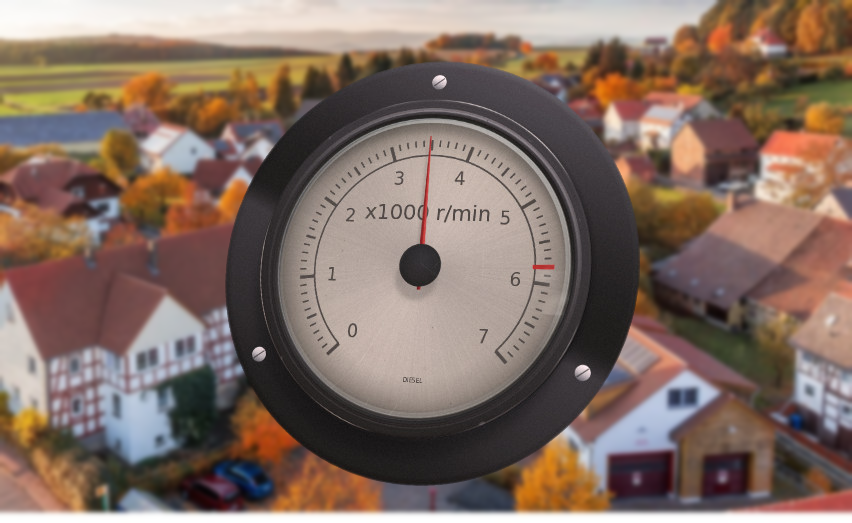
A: 3500 rpm
